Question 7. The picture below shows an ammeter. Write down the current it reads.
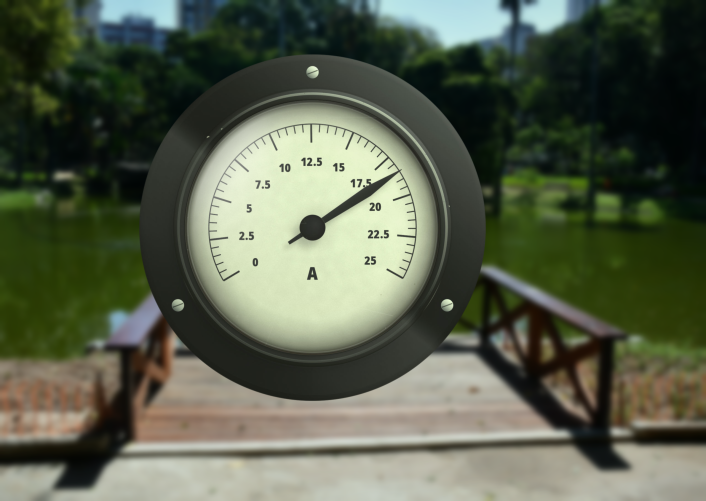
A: 18.5 A
